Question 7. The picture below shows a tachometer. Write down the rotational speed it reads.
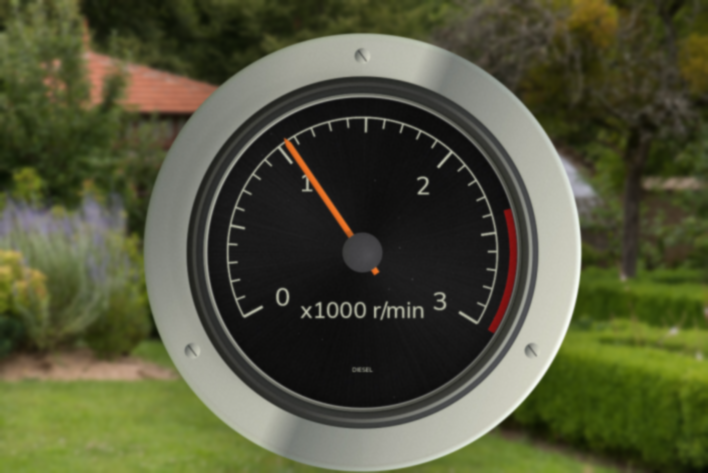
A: 1050 rpm
